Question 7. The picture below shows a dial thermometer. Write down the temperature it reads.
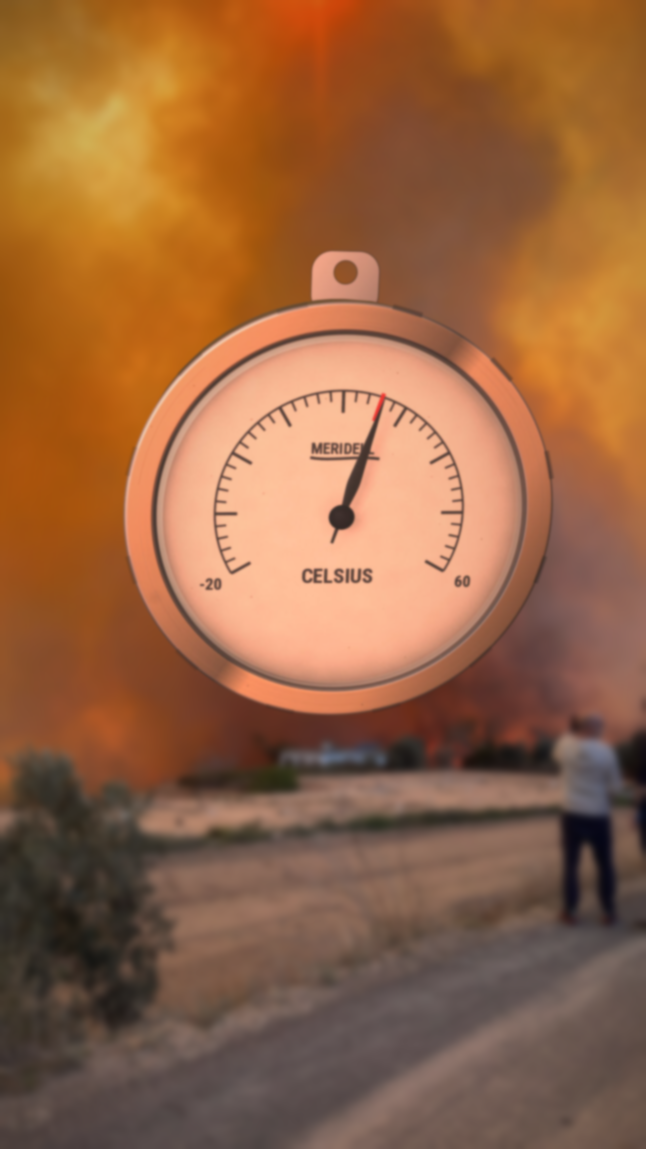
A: 26 °C
